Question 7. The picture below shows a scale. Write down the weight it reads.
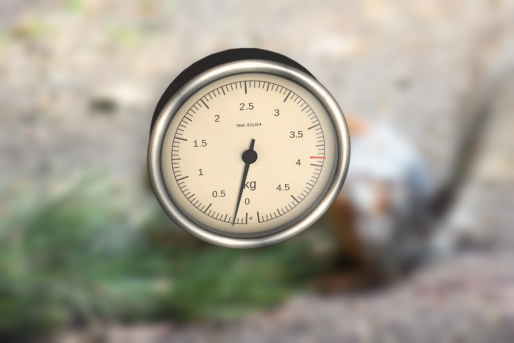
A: 0.15 kg
